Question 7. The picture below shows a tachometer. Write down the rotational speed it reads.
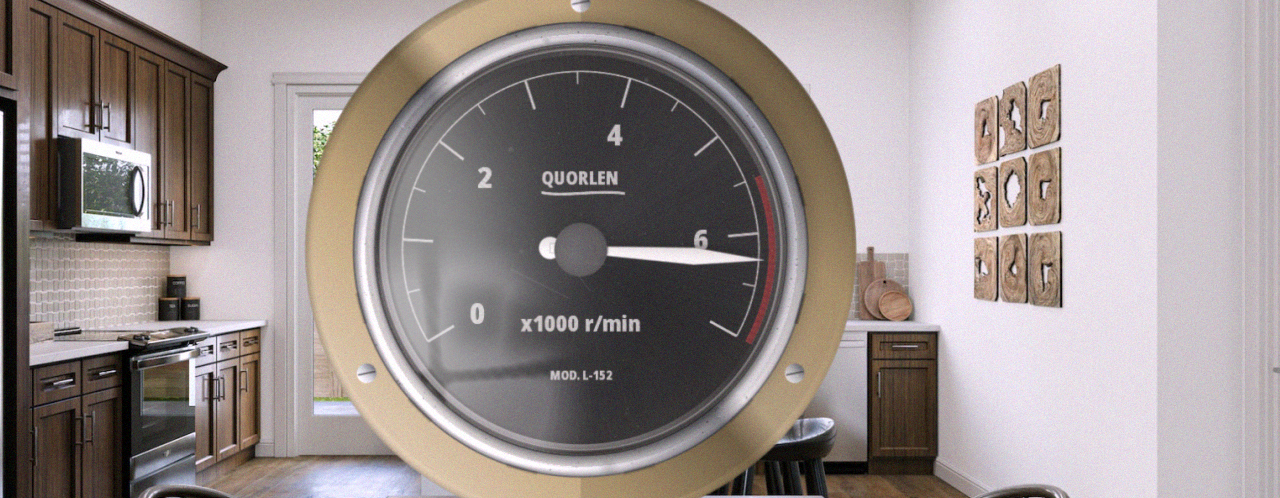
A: 6250 rpm
